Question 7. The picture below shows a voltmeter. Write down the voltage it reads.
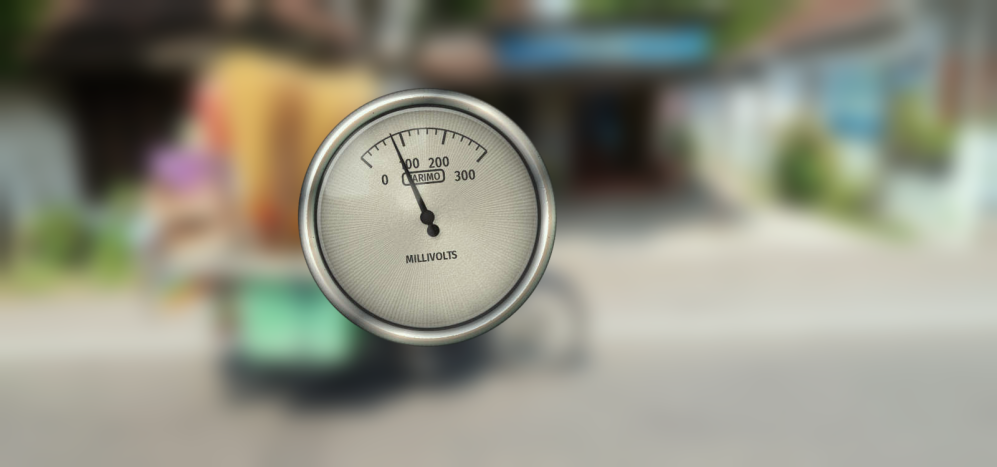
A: 80 mV
